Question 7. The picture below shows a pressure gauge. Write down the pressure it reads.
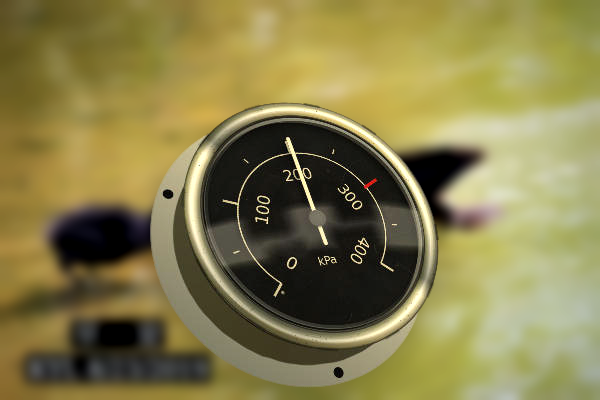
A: 200 kPa
